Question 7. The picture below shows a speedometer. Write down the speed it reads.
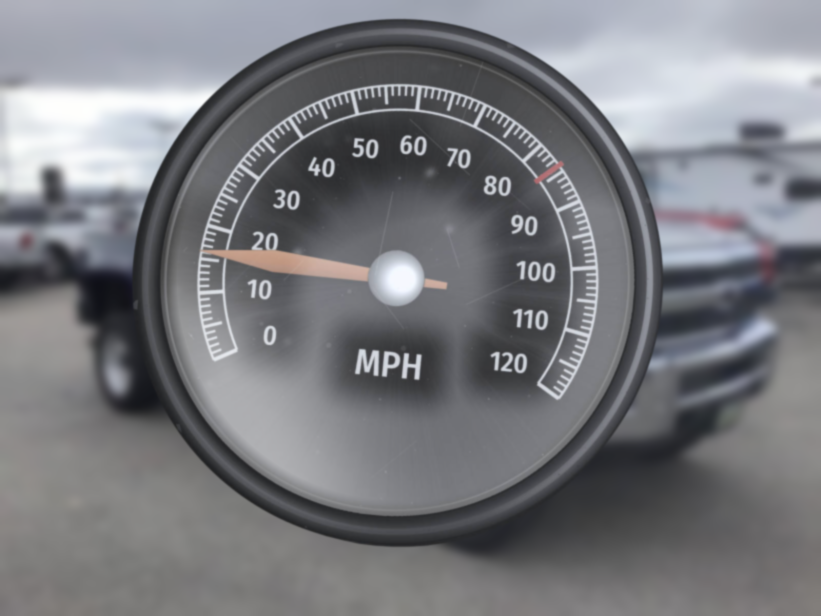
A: 16 mph
